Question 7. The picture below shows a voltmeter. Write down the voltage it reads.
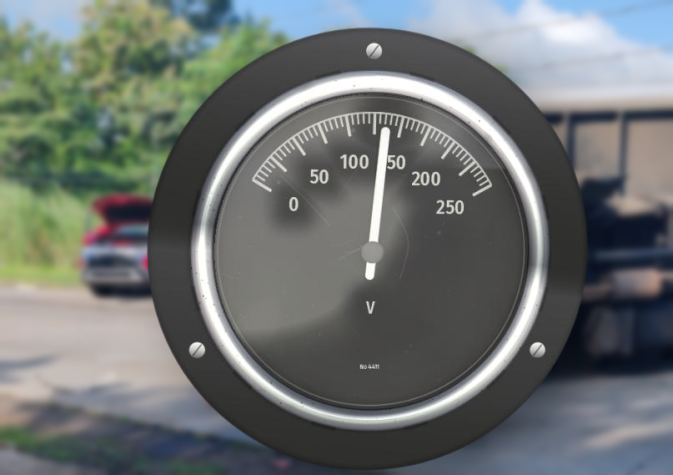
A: 135 V
